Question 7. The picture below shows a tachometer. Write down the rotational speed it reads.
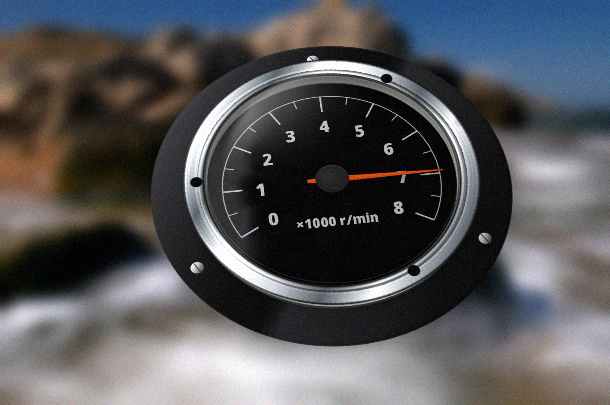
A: 7000 rpm
